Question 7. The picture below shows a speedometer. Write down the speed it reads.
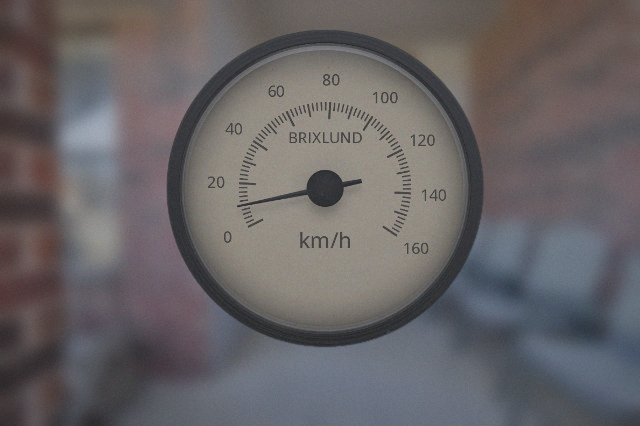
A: 10 km/h
